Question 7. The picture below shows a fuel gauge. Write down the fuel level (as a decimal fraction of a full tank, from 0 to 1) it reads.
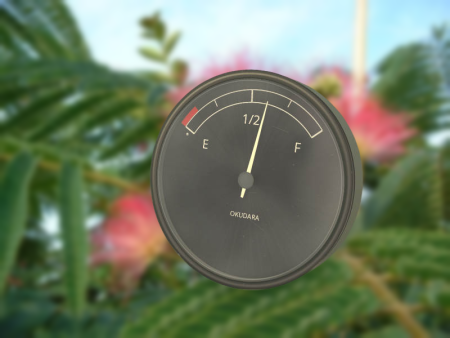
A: 0.625
